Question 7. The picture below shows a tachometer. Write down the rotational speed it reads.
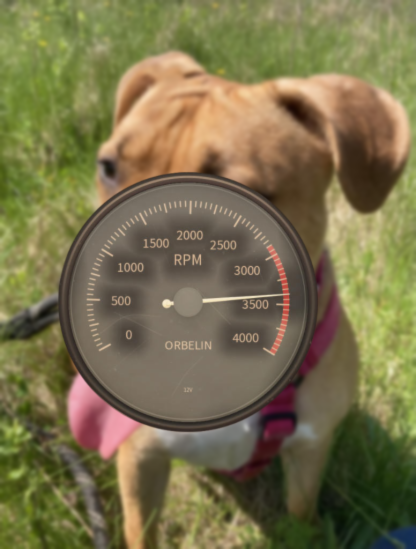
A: 3400 rpm
